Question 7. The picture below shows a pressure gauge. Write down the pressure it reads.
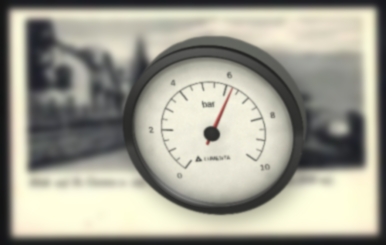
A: 6.25 bar
